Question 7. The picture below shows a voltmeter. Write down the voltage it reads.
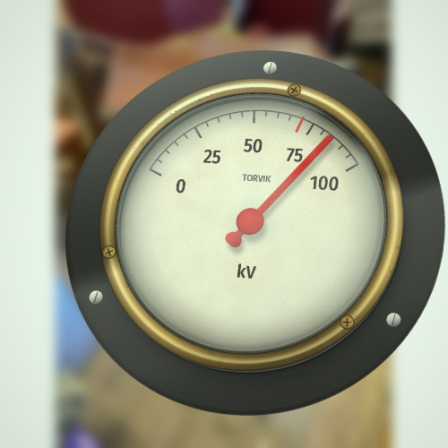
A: 85 kV
